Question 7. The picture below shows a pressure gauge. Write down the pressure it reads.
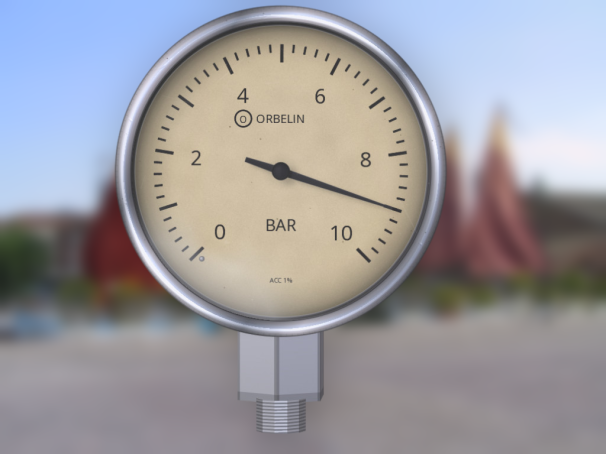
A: 9 bar
